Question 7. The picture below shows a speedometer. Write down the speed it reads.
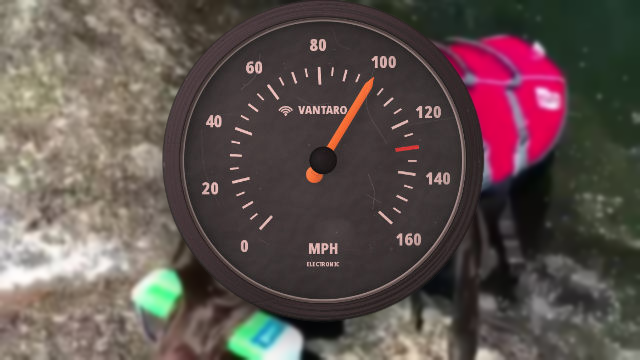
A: 100 mph
